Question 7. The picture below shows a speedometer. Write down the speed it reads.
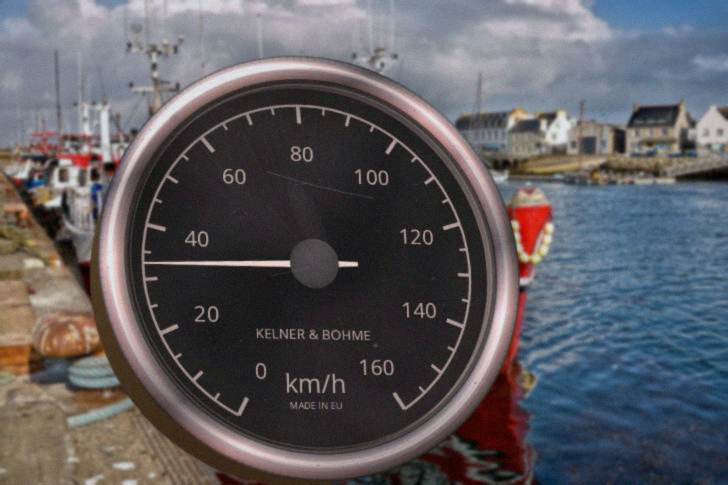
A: 32.5 km/h
